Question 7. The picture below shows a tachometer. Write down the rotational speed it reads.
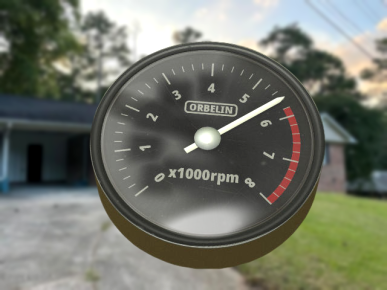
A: 5600 rpm
